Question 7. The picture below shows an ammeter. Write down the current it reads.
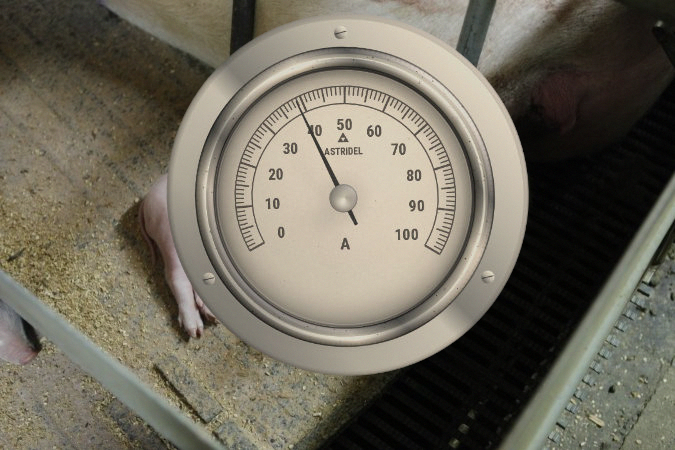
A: 39 A
